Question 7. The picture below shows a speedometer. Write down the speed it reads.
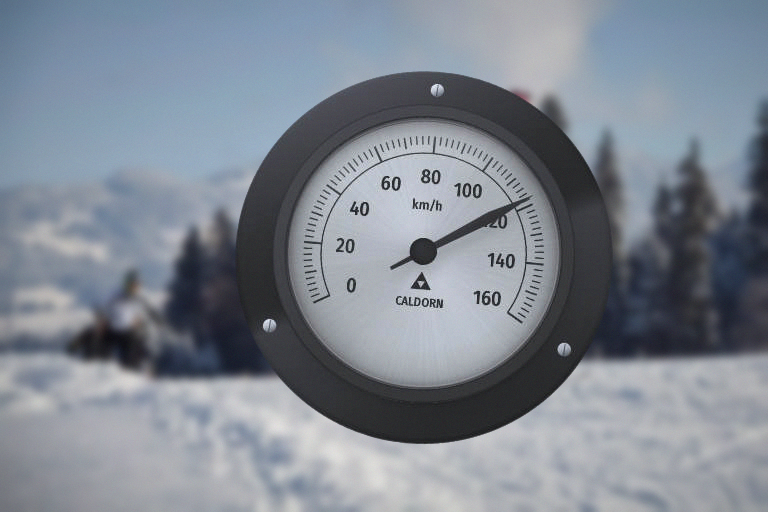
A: 118 km/h
